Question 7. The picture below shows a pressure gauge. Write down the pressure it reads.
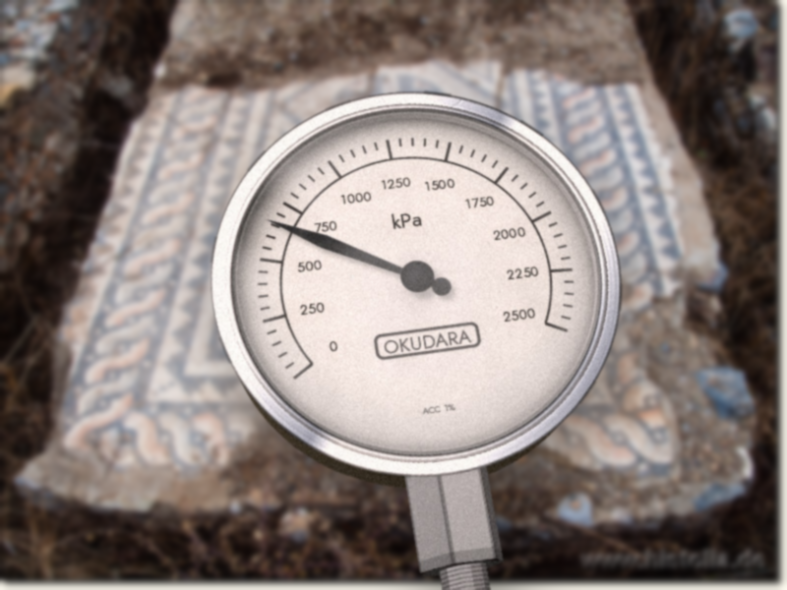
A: 650 kPa
